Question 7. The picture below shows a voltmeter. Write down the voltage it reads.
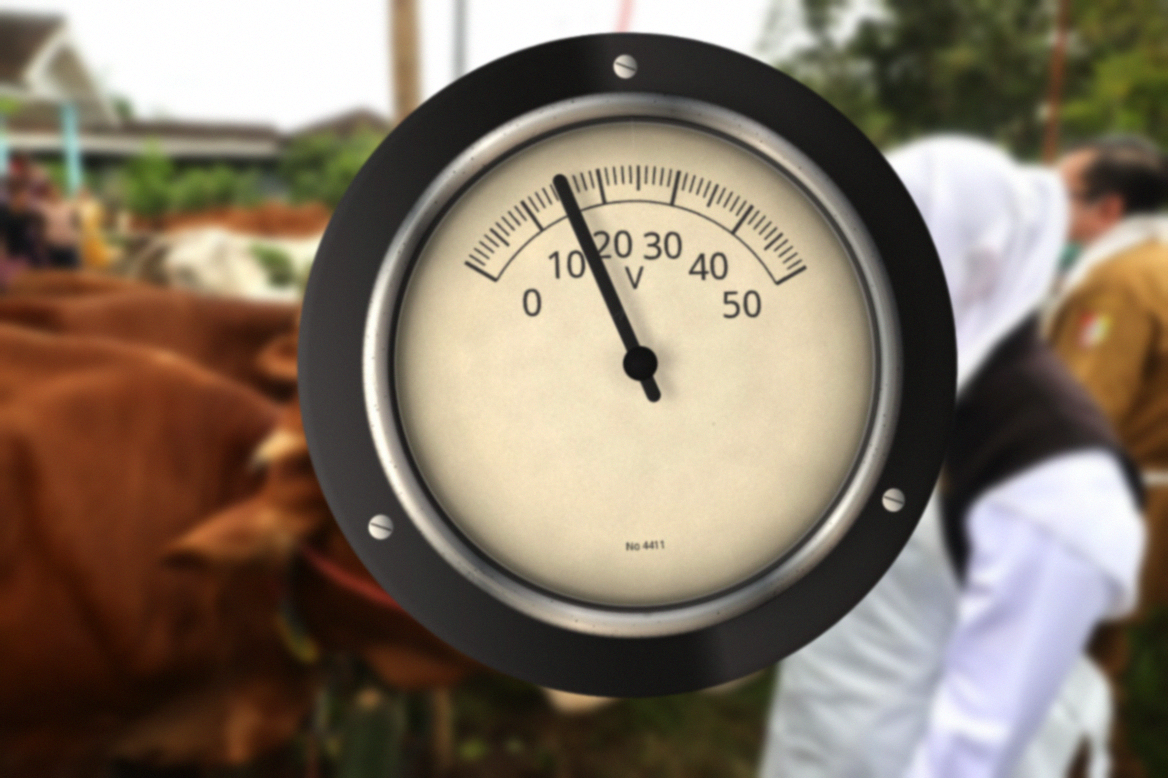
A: 15 V
